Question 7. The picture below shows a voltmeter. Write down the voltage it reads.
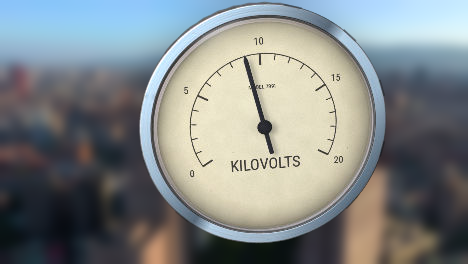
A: 9 kV
